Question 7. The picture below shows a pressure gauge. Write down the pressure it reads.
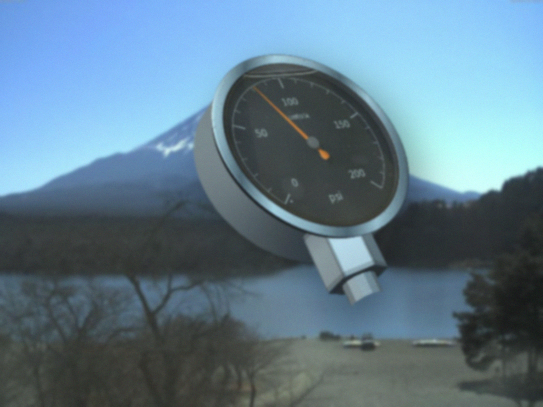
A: 80 psi
